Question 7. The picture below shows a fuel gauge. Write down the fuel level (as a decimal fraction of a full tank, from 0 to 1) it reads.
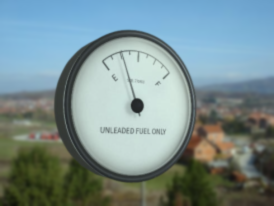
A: 0.25
